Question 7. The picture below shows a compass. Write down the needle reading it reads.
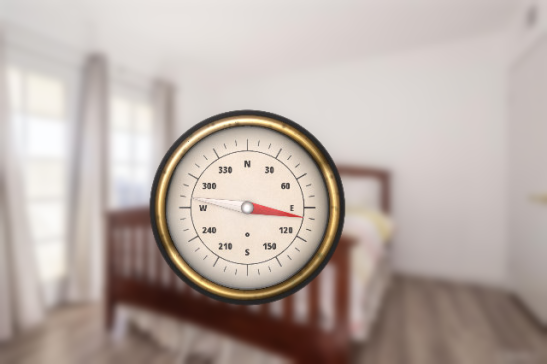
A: 100 °
